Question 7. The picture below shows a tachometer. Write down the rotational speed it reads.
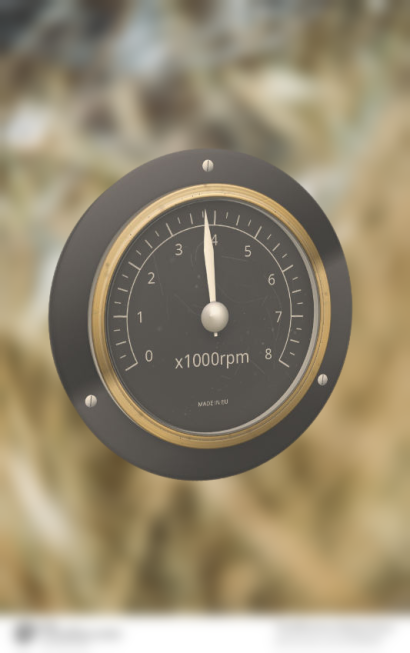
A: 3750 rpm
